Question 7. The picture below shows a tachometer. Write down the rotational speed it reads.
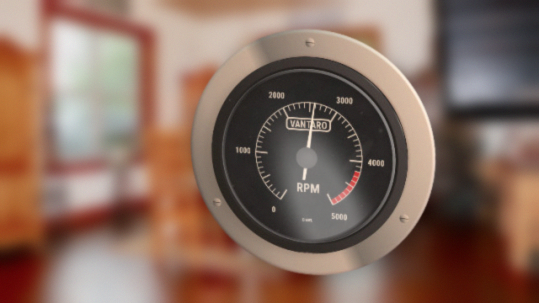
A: 2600 rpm
